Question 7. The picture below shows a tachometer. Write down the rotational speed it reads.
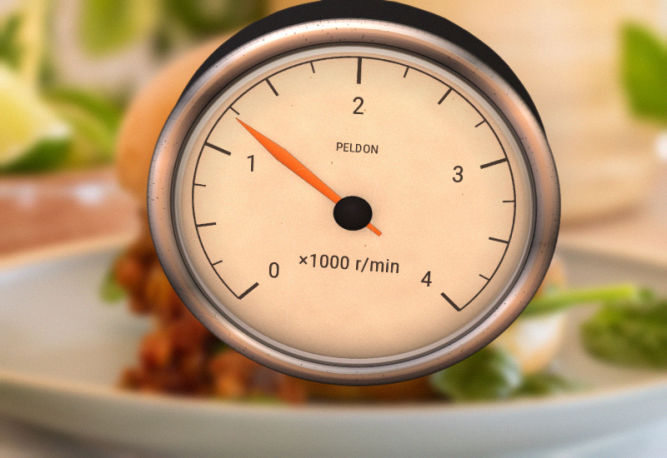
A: 1250 rpm
